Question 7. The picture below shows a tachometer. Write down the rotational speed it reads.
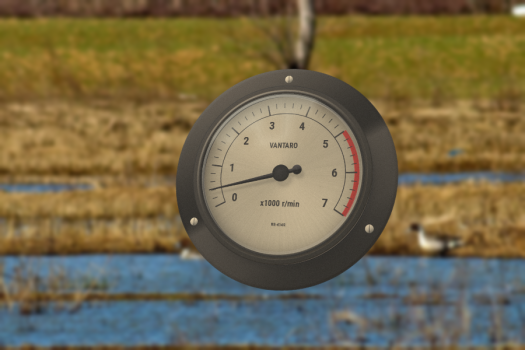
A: 400 rpm
